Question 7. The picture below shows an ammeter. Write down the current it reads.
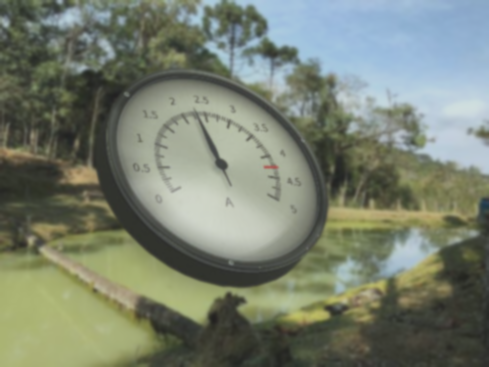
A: 2.25 A
